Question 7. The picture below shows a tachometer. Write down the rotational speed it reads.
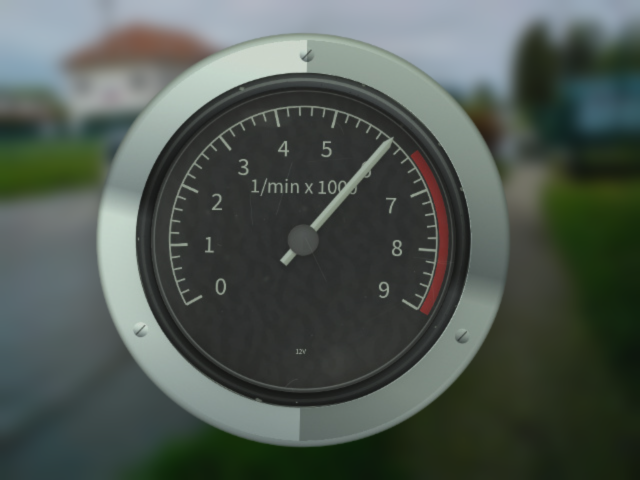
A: 6000 rpm
